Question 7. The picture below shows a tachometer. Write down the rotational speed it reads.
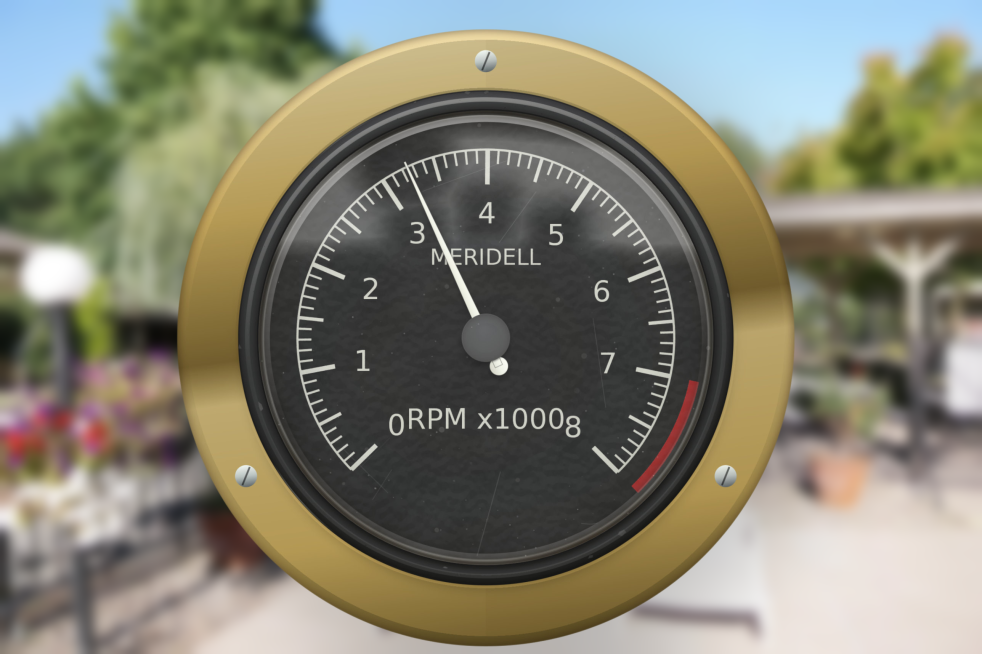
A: 3250 rpm
